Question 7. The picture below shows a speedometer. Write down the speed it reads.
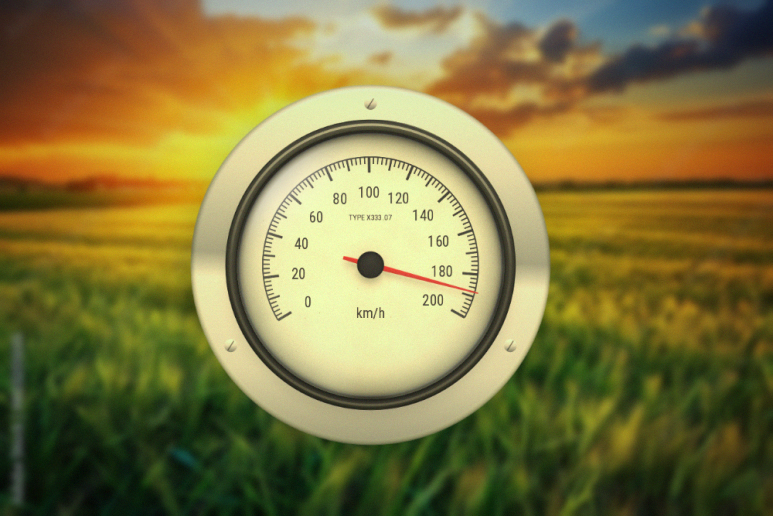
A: 188 km/h
